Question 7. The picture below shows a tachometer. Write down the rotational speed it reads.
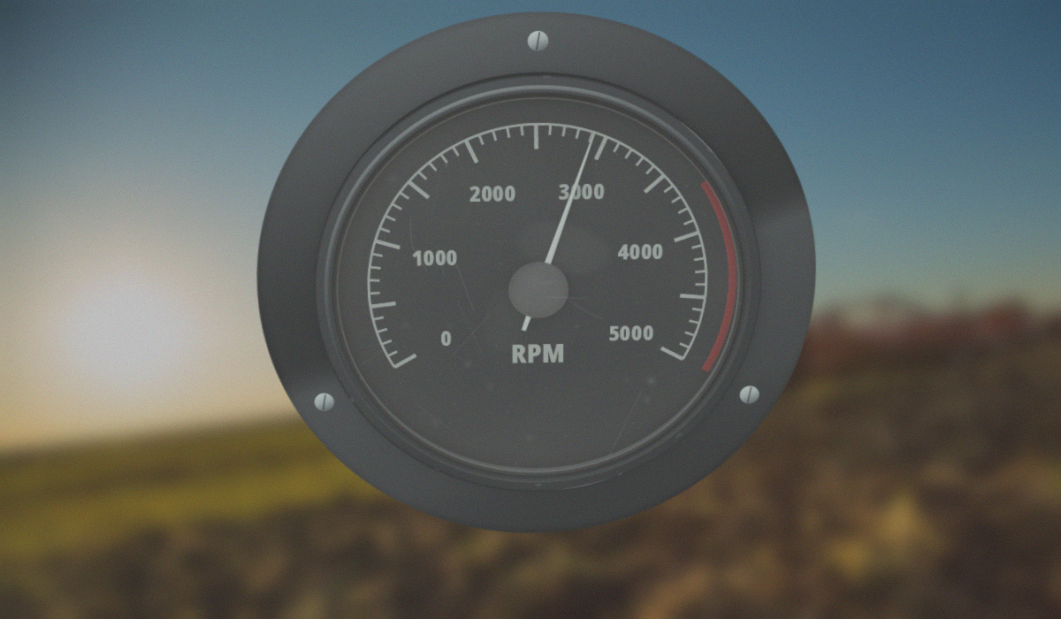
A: 2900 rpm
